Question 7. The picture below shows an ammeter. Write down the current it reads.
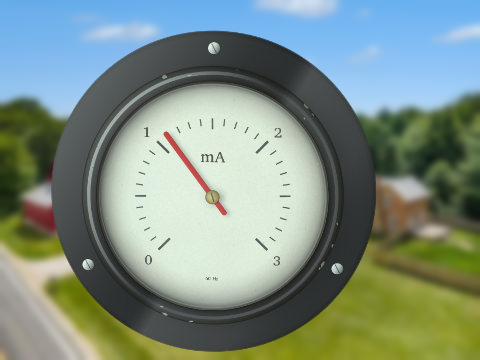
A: 1.1 mA
